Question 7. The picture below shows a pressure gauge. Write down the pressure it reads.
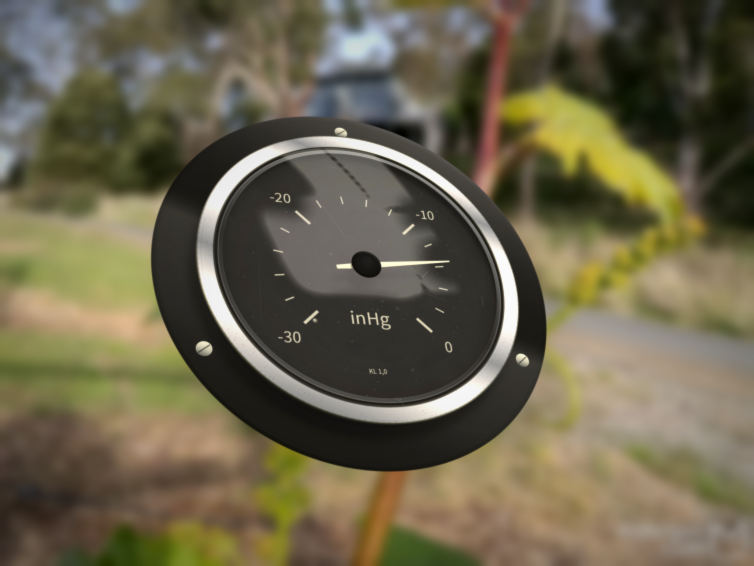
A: -6 inHg
